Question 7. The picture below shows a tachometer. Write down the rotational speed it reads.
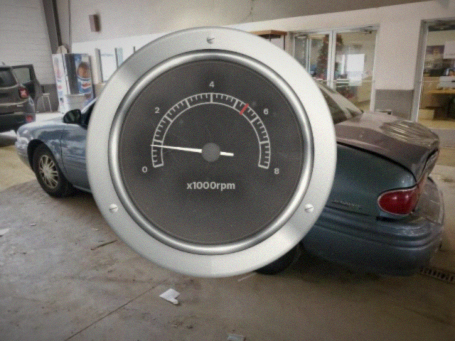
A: 800 rpm
